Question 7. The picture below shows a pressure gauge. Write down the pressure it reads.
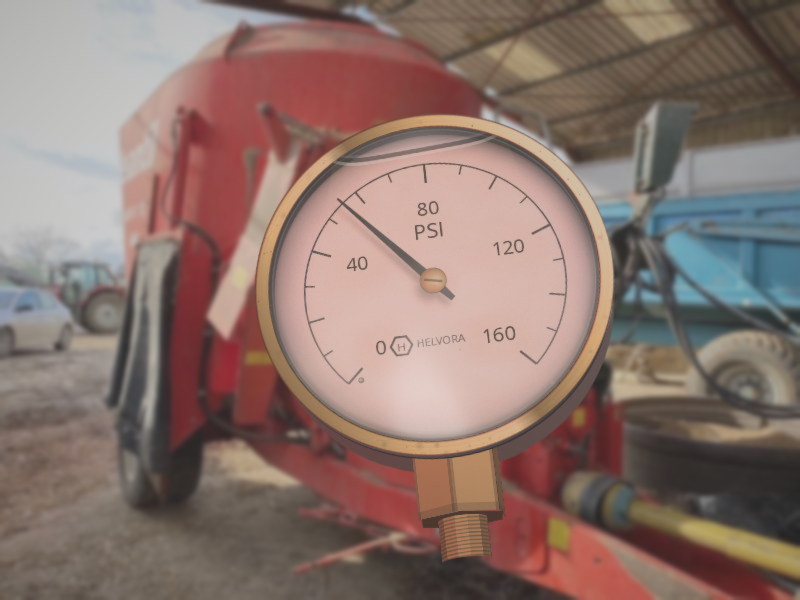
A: 55 psi
